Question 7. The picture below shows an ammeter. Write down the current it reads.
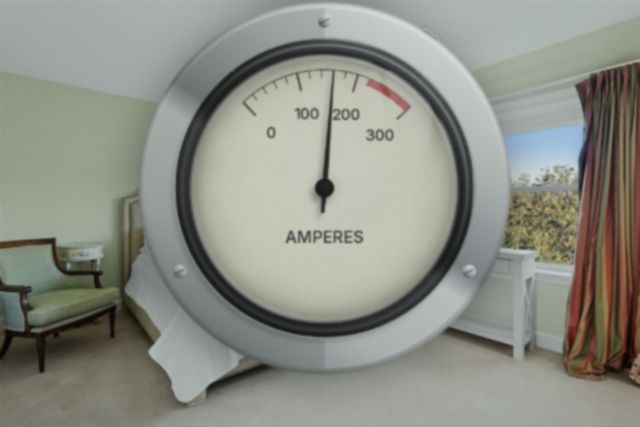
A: 160 A
